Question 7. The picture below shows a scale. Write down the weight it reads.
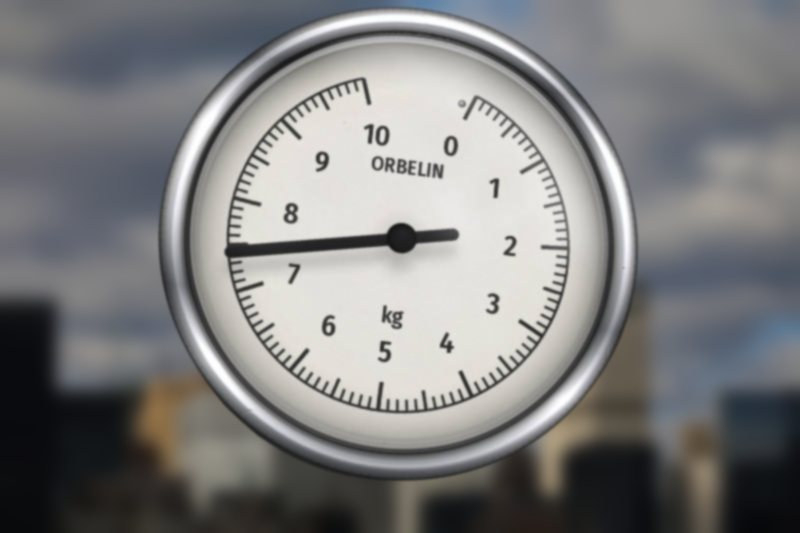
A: 7.4 kg
